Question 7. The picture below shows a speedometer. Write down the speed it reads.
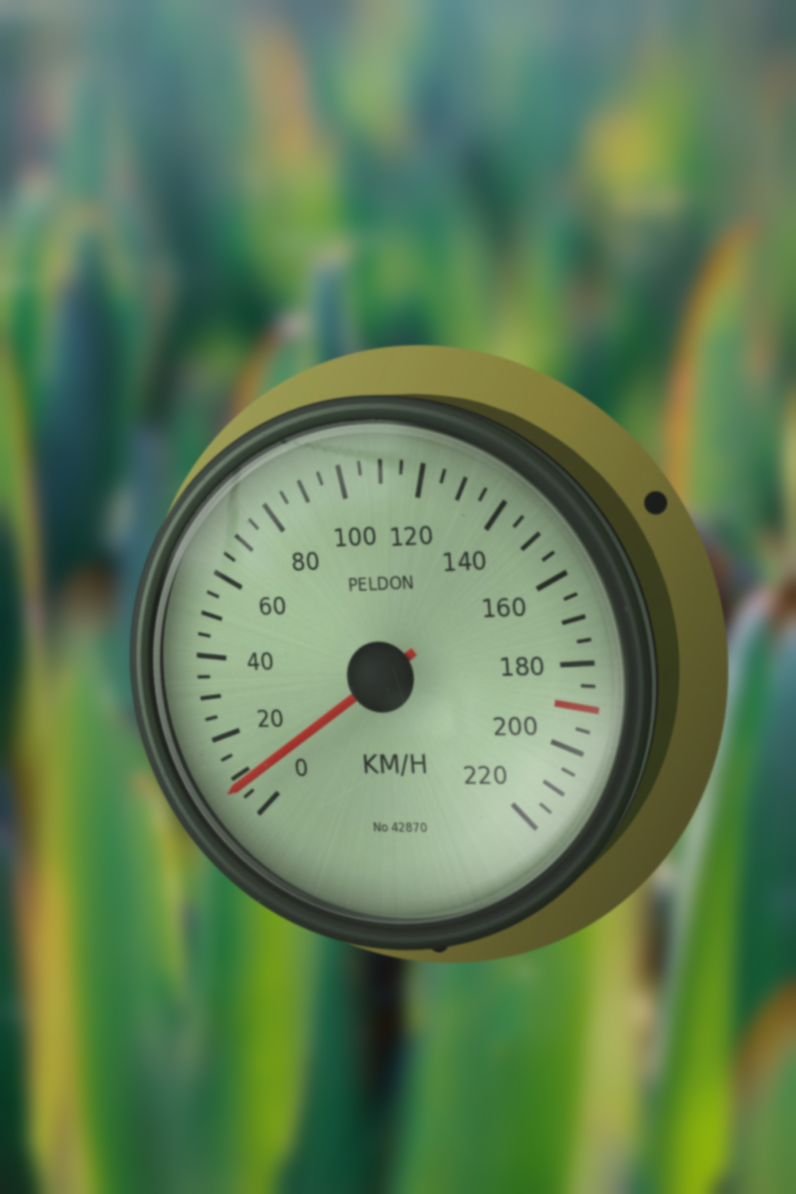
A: 7.5 km/h
